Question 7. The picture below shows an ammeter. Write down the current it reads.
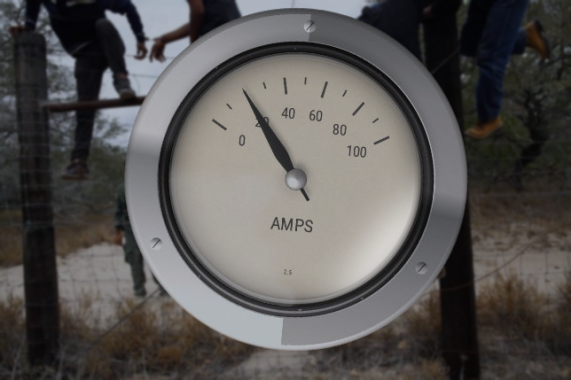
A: 20 A
